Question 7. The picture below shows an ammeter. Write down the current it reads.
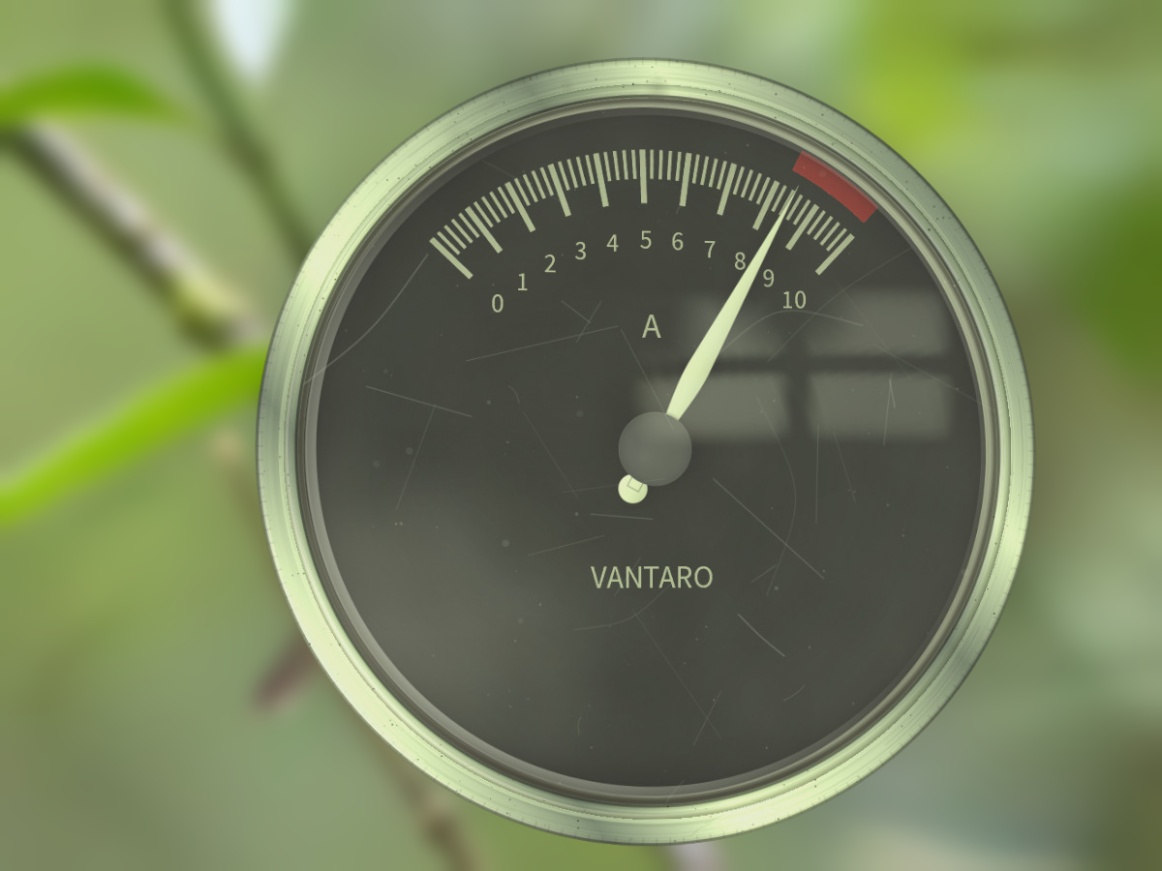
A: 8.4 A
